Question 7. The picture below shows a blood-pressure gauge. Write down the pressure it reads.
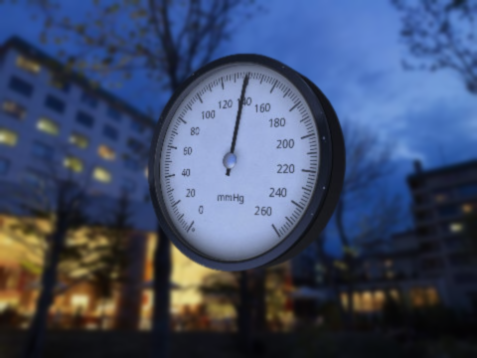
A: 140 mmHg
